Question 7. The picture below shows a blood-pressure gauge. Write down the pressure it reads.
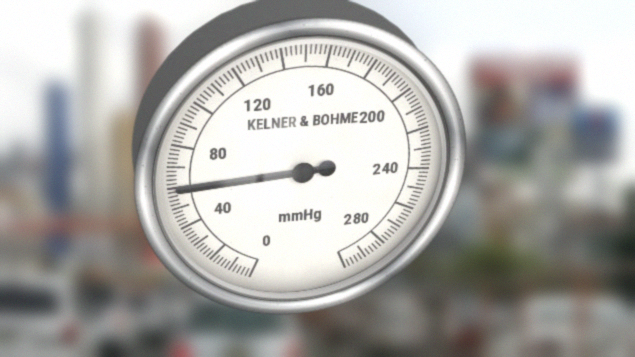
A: 60 mmHg
